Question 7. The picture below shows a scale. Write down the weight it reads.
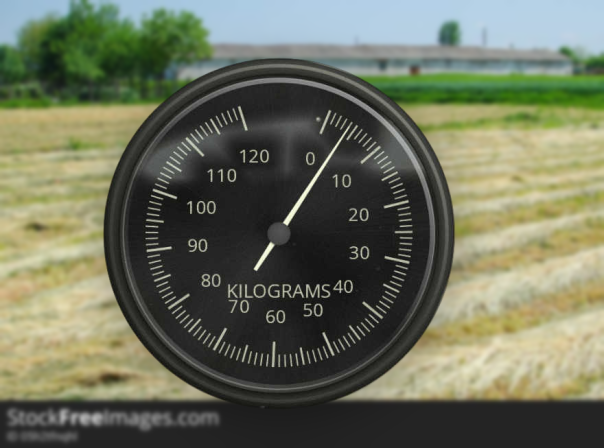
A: 4 kg
